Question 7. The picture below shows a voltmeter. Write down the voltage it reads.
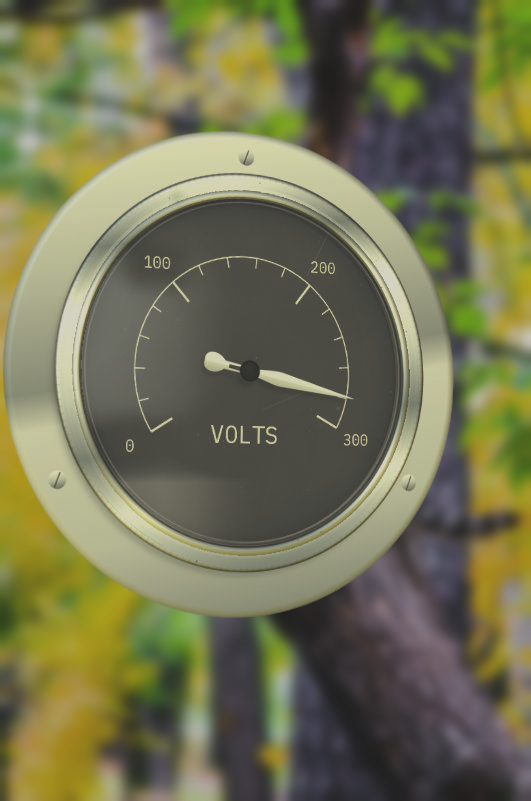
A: 280 V
